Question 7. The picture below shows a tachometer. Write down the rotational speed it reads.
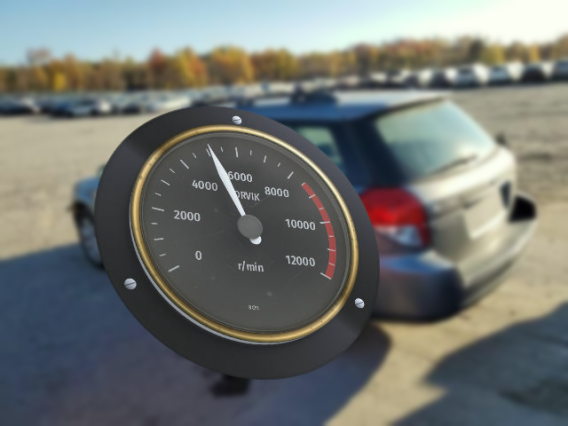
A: 5000 rpm
